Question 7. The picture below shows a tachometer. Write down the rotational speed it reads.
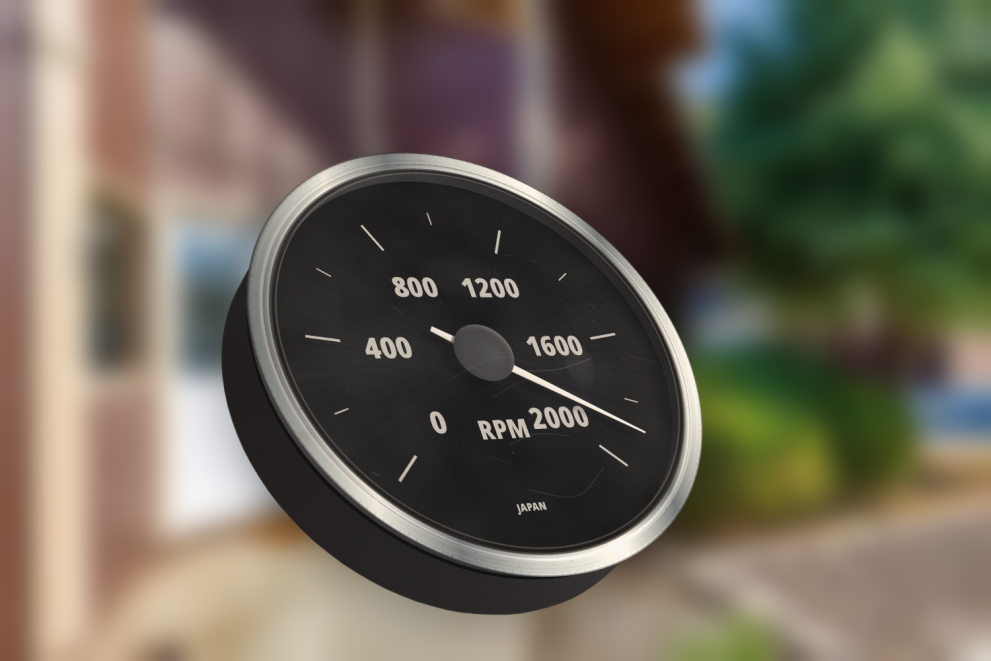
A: 1900 rpm
